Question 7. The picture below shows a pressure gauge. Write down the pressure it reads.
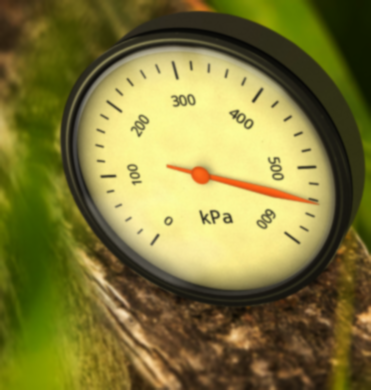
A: 540 kPa
